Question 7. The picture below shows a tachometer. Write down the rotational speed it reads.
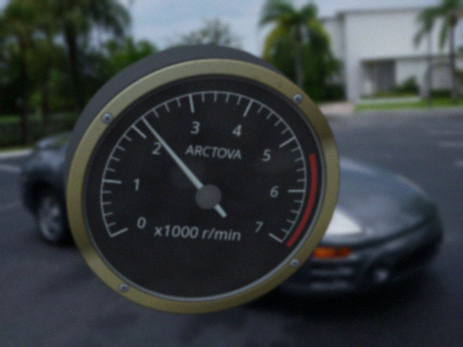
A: 2200 rpm
